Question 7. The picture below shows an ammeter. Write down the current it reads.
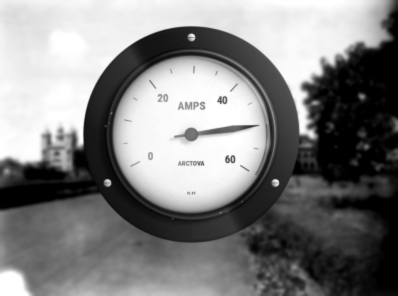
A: 50 A
